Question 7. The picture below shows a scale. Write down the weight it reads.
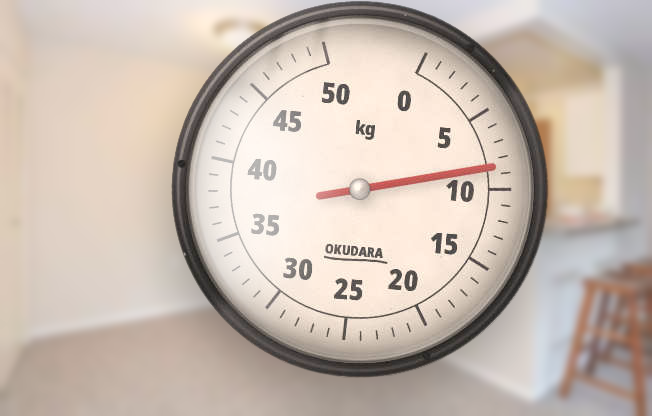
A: 8.5 kg
